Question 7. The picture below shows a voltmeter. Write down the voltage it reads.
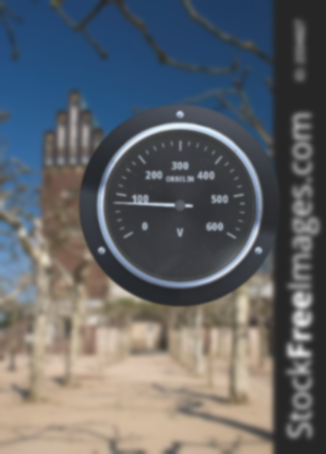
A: 80 V
